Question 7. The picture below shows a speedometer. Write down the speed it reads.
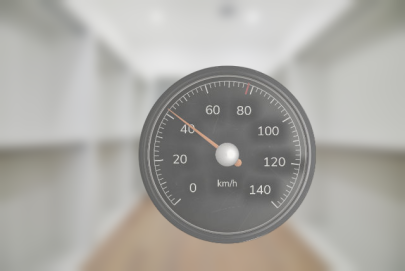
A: 42 km/h
